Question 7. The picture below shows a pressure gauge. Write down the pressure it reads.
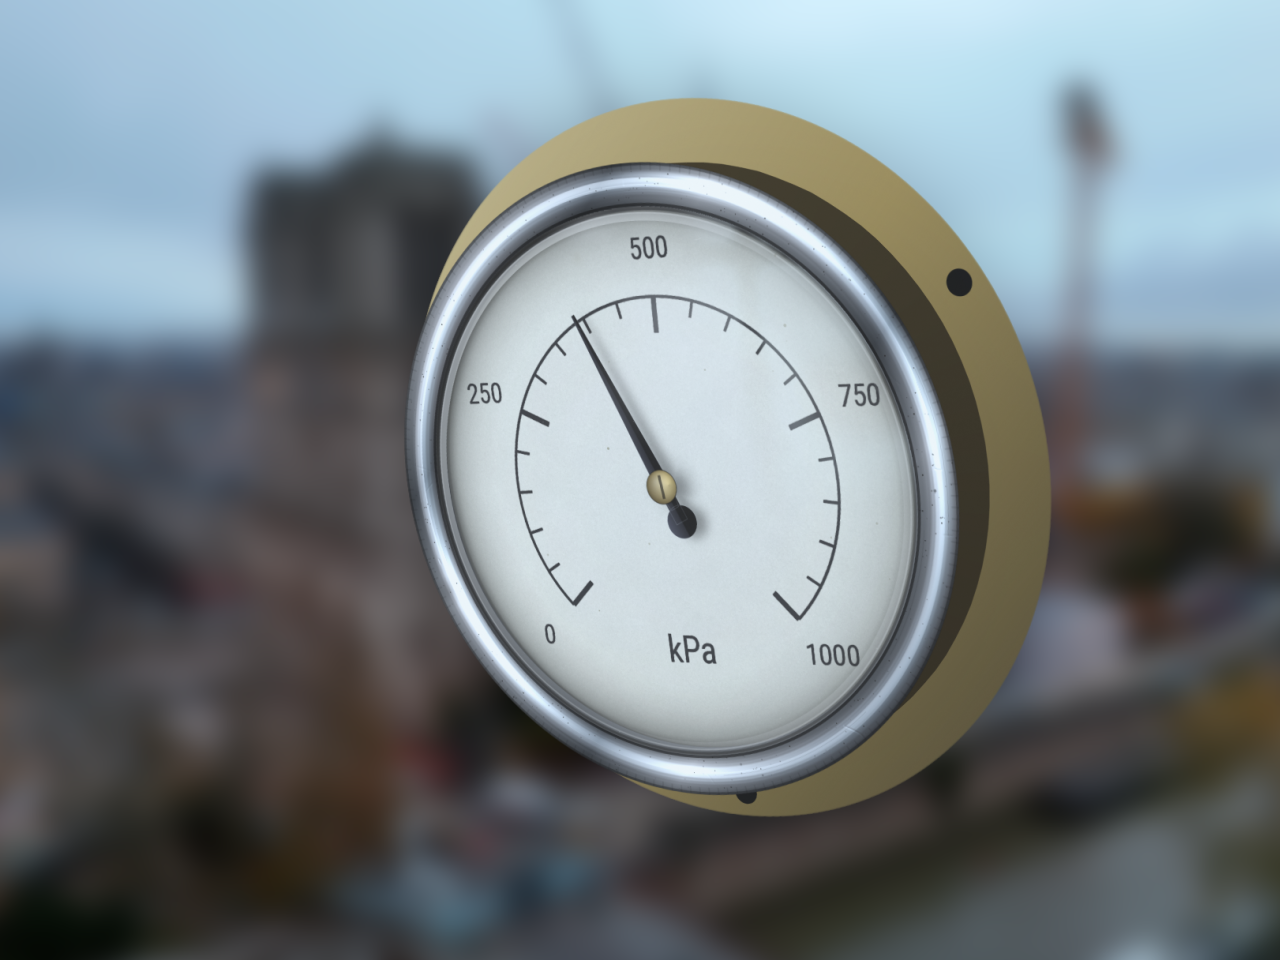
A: 400 kPa
